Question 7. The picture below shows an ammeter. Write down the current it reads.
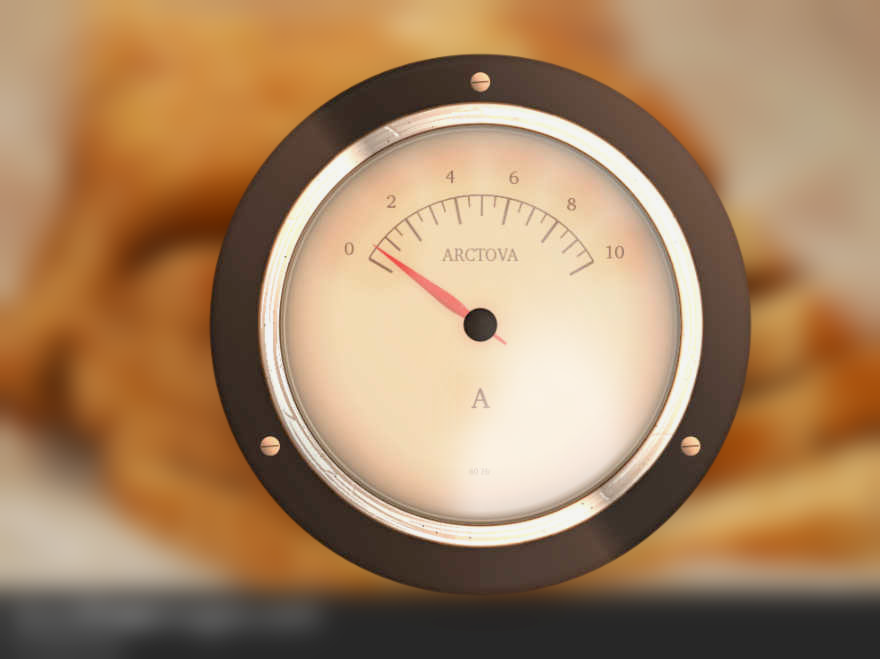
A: 0.5 A
